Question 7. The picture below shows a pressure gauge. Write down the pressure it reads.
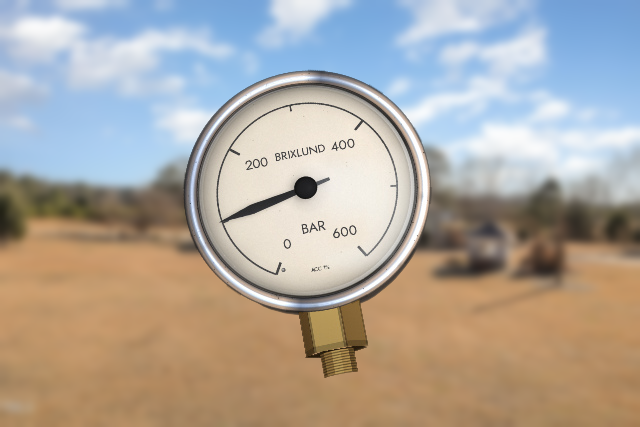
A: 100 bar
